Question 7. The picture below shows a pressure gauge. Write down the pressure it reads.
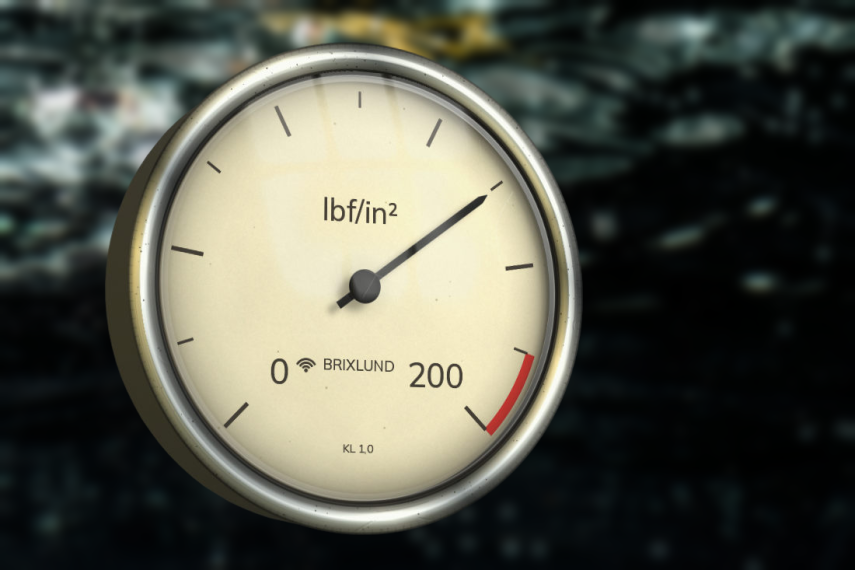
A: 140 psi
